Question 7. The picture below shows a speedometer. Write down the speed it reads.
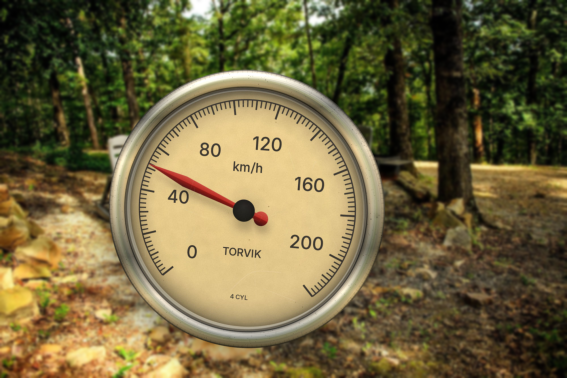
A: 52 km/h
